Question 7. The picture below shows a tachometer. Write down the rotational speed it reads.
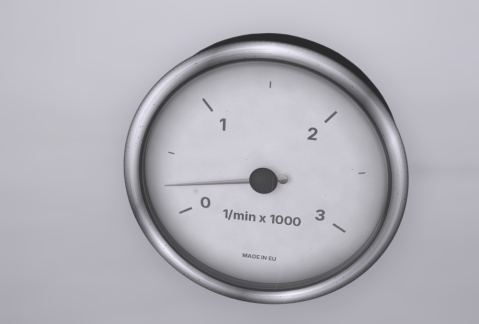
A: 250 rpm
